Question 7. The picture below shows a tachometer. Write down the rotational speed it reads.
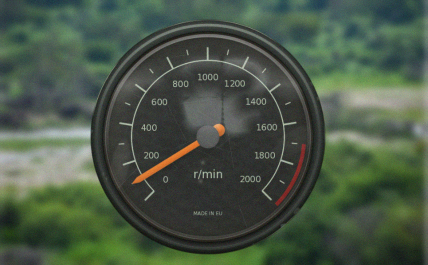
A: 100 rpm
